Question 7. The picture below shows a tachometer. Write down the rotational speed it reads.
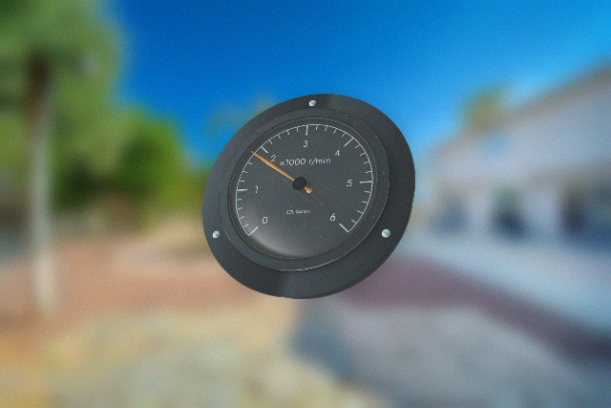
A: 1800 rpm
